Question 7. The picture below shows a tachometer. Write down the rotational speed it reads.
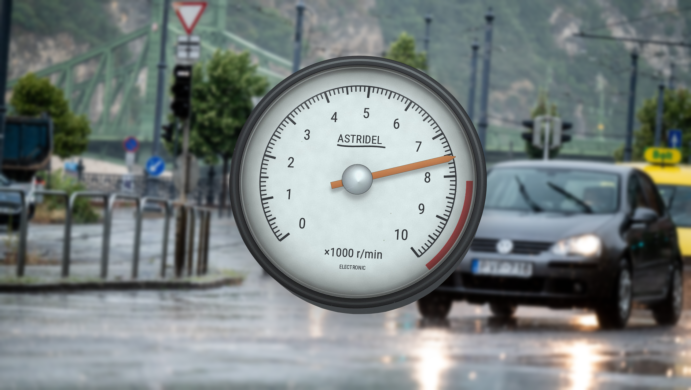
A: 7600 rpm
